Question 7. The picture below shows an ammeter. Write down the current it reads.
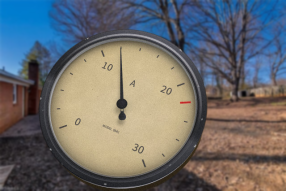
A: 12 A
